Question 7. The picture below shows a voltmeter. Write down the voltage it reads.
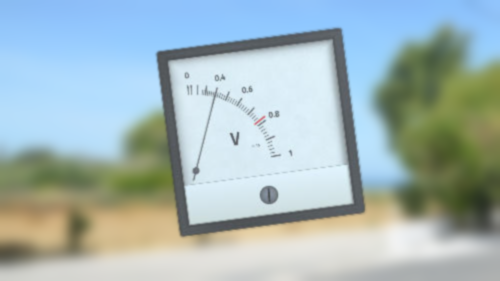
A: 0.4 V
